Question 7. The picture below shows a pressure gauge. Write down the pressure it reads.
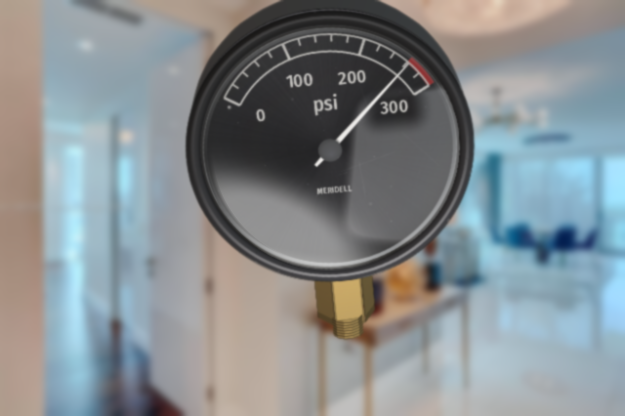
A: 260 psi
